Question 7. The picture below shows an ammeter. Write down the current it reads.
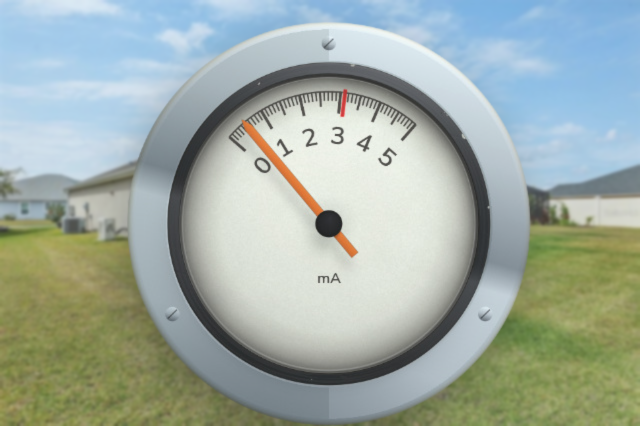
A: 0.5 mA
